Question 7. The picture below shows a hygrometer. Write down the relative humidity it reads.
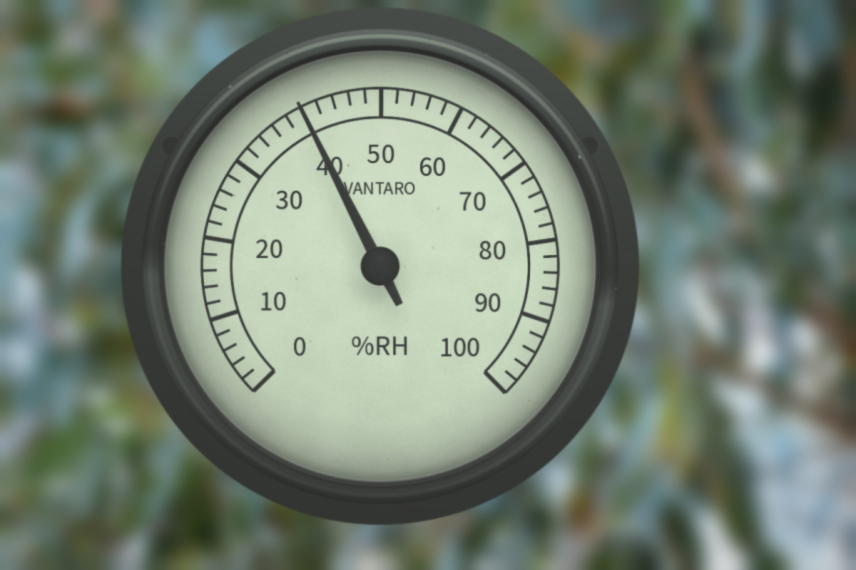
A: 40 %
